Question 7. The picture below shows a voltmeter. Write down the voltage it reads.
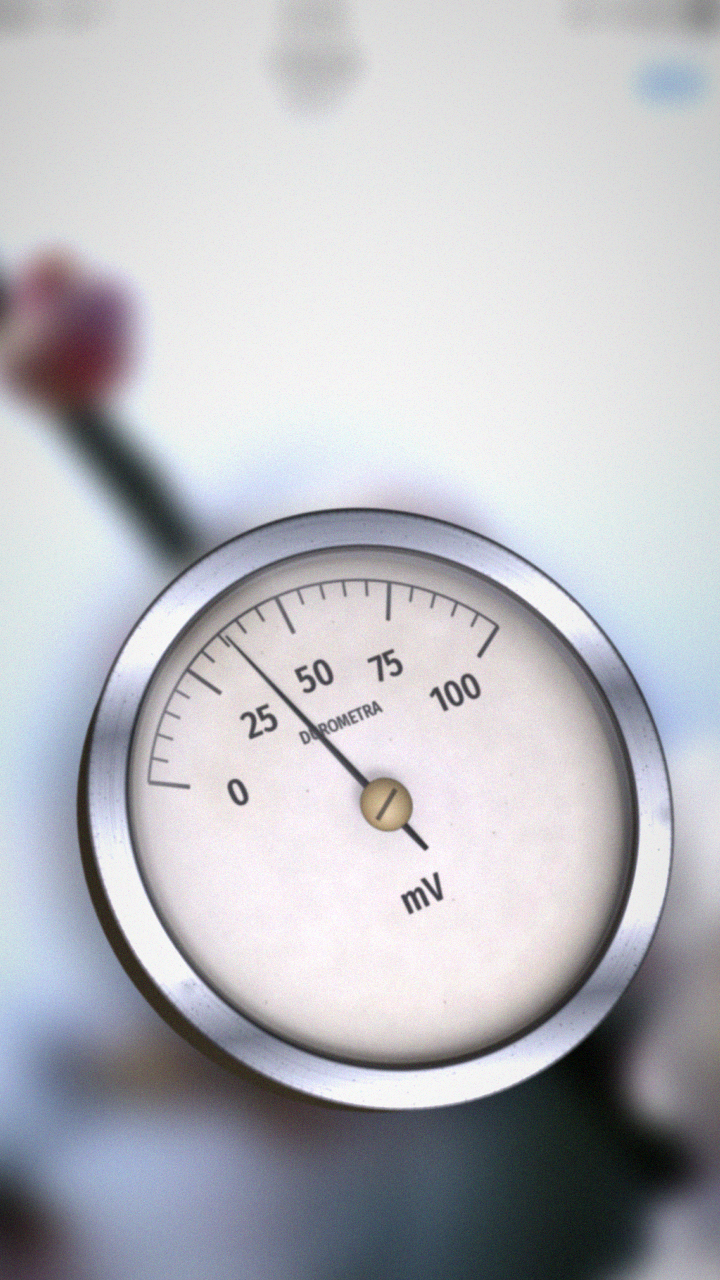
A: 35 mV
